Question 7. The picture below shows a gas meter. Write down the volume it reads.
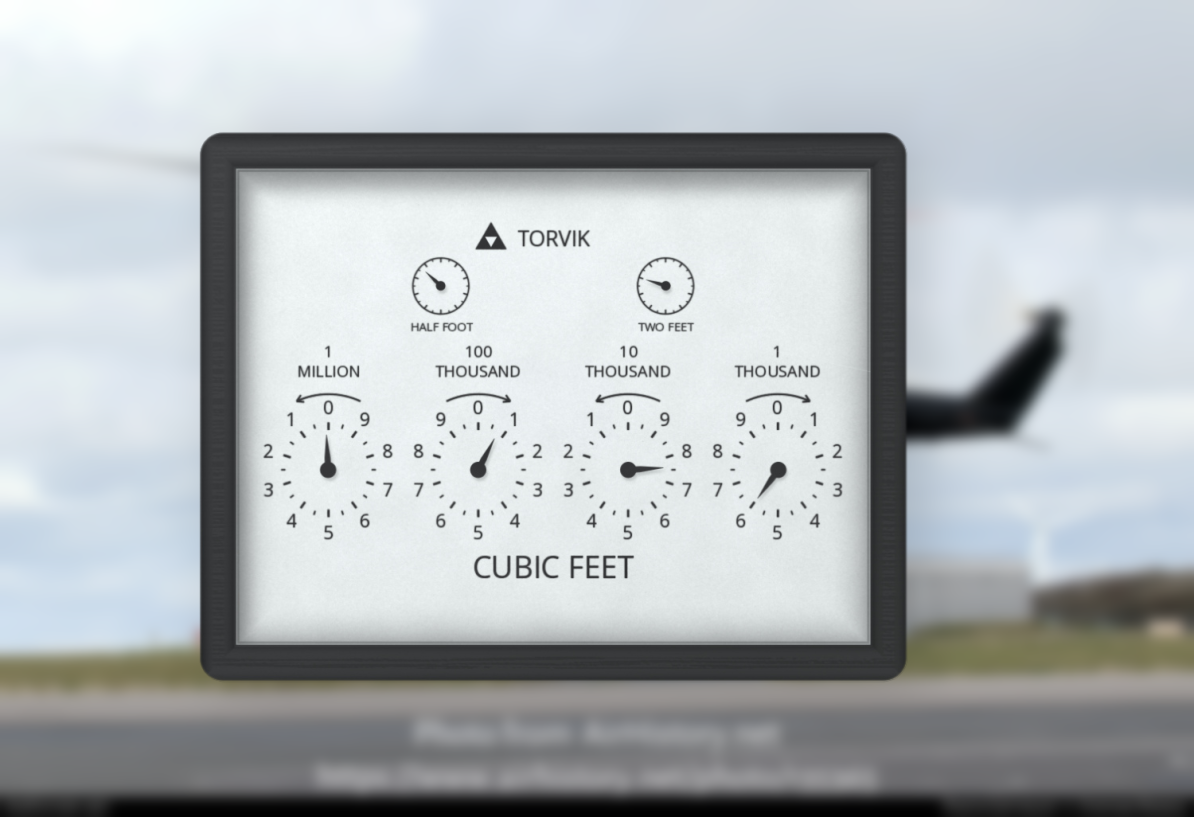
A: 7600 ft³
